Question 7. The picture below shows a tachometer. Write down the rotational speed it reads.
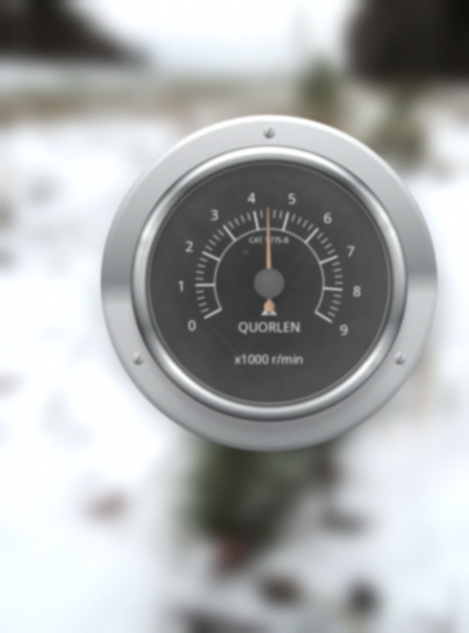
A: 4400 rpm
